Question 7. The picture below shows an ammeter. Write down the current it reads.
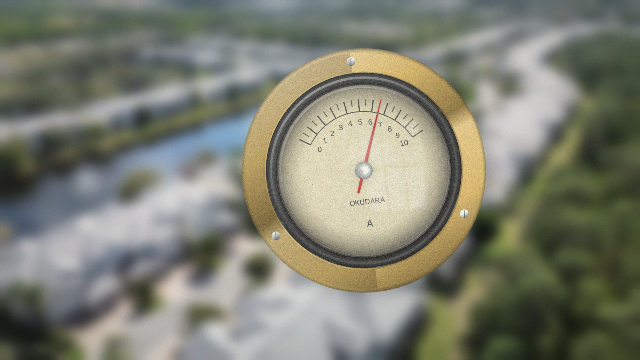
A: 6.5 A
